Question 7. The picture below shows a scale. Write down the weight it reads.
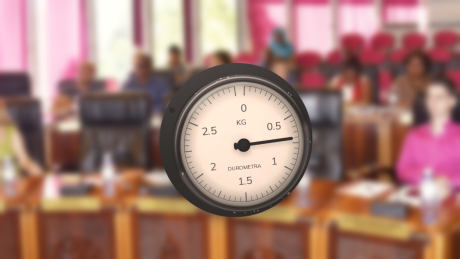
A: 0.7 kg
